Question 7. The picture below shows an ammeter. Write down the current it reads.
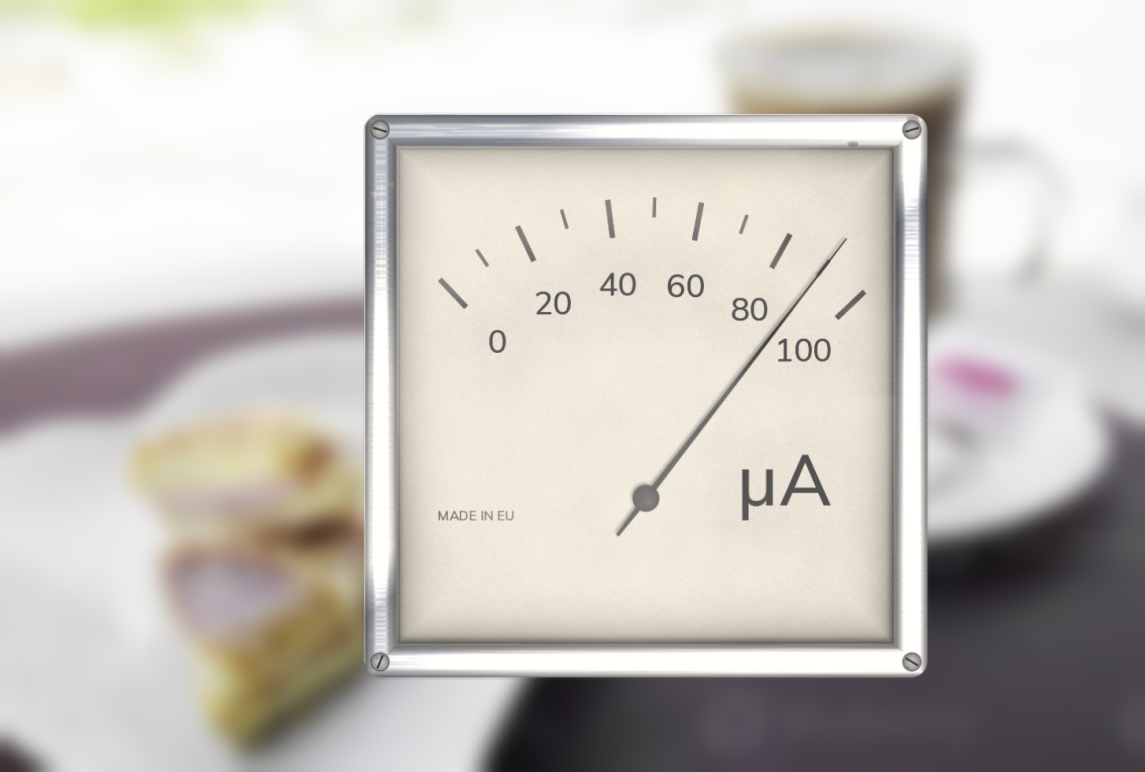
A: 90 µA
